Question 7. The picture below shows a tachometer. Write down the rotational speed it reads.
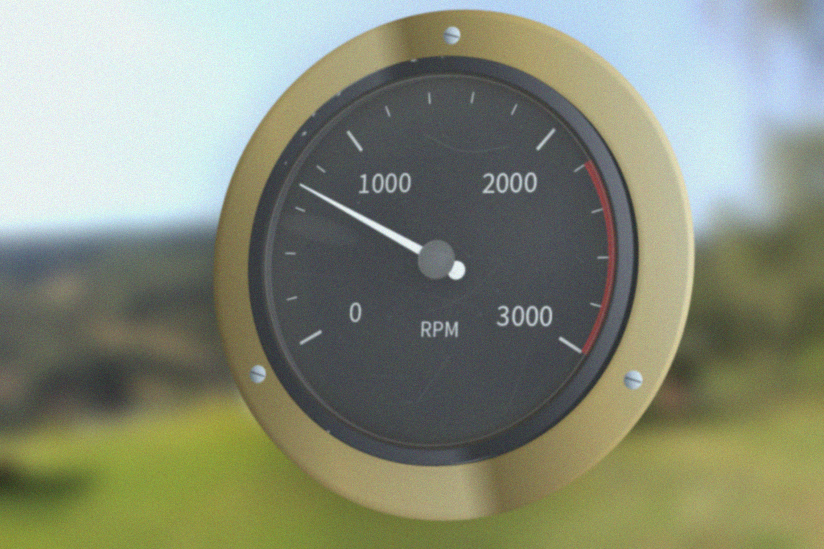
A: 700 rpm
